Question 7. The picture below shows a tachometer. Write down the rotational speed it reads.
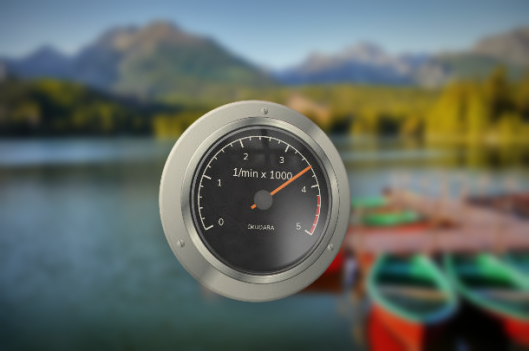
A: 3600 rpm
